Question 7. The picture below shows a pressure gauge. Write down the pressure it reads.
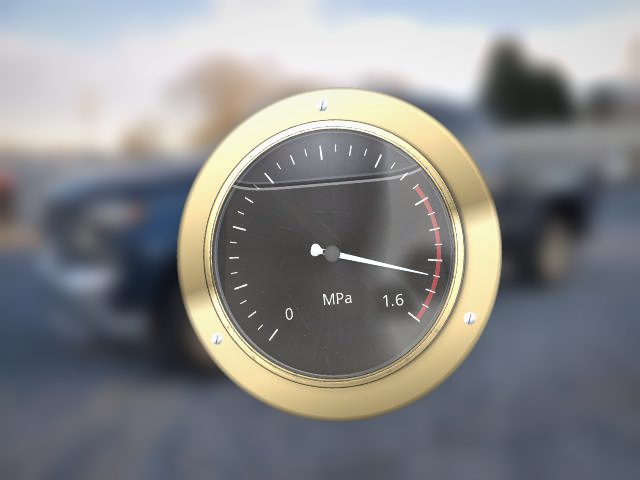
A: 1.45 MPa
